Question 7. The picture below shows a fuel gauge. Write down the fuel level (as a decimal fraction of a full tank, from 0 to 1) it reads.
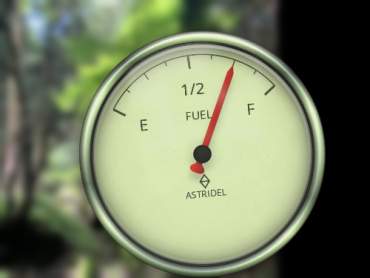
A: 0.75
